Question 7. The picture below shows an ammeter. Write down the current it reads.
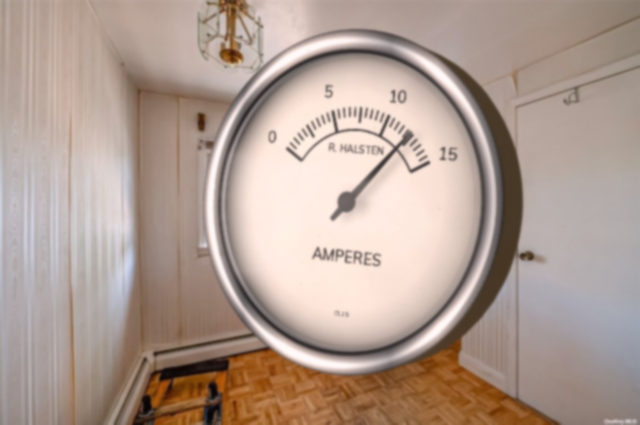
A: 12.5 A
